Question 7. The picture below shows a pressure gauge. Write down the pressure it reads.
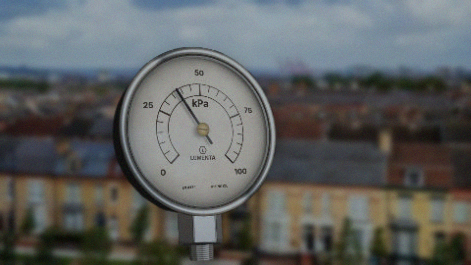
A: 37.5 kPa
